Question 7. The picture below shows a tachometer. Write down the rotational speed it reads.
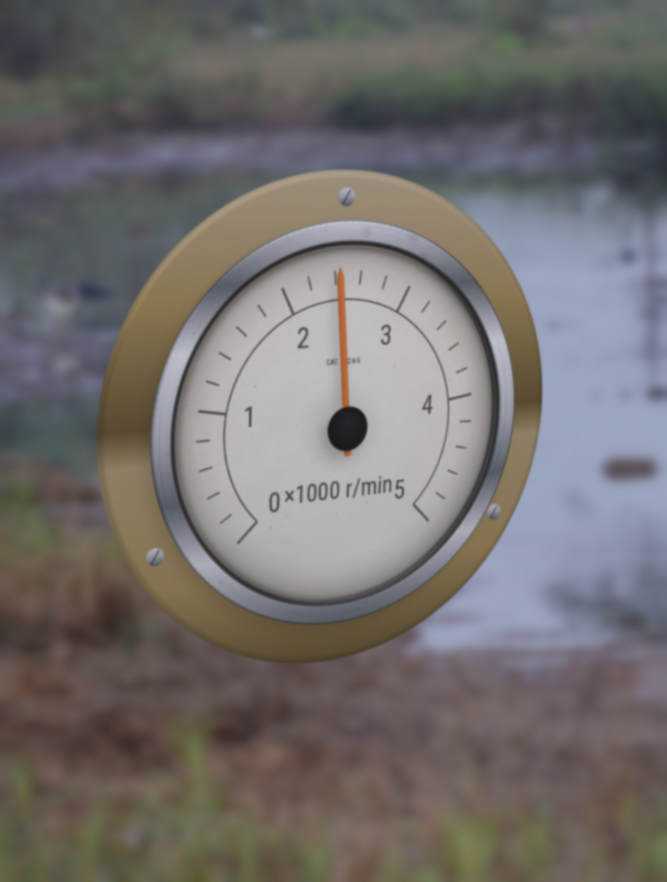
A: 2400 rpm
